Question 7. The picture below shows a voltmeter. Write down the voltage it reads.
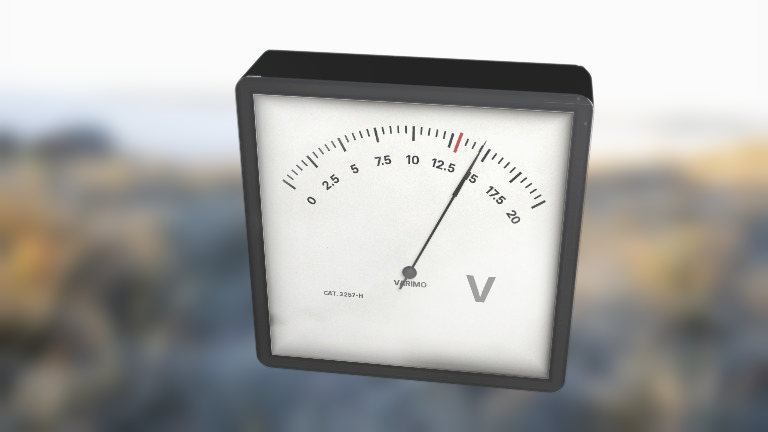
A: 14.5 V
